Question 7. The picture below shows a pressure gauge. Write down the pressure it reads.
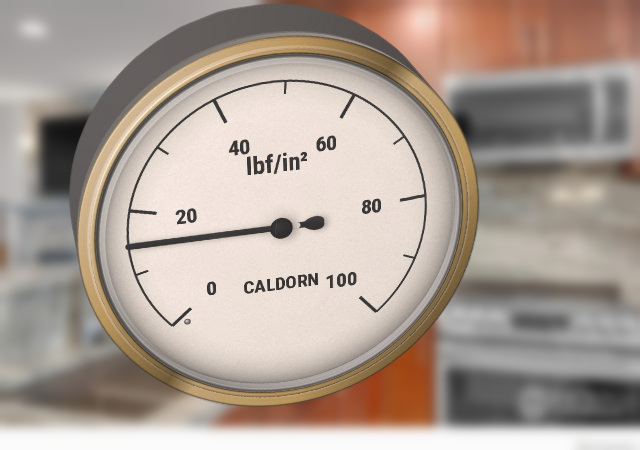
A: 15 psi
